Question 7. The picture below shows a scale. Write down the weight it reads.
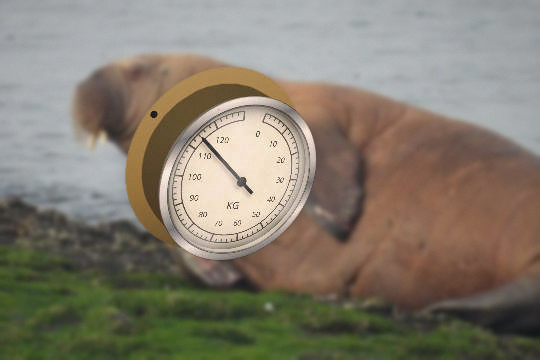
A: 114 kg
